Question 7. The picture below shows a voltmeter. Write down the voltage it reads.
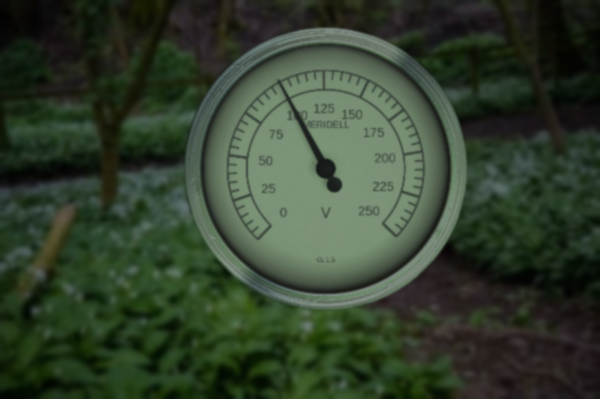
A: 100 V
